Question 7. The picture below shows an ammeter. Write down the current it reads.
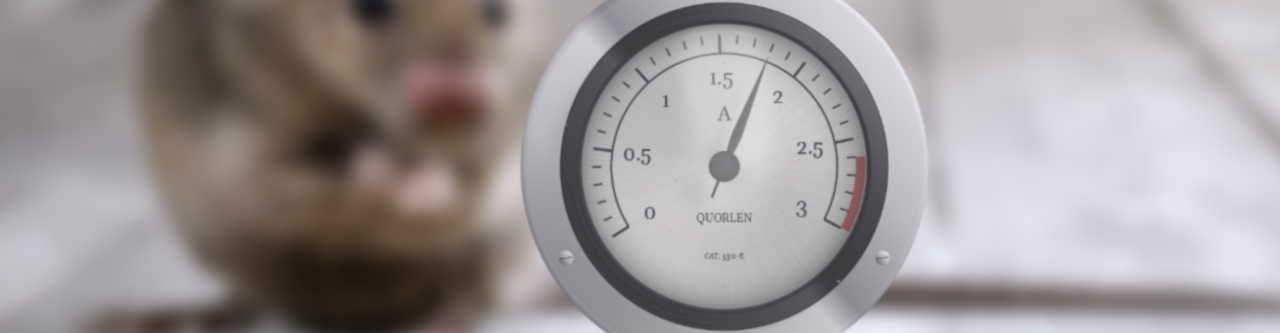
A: 1.8 A
